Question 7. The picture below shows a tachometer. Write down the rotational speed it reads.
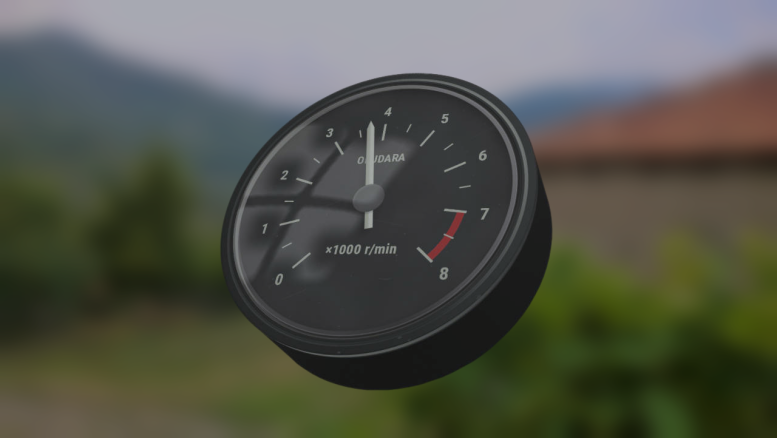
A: 3750 rpm
